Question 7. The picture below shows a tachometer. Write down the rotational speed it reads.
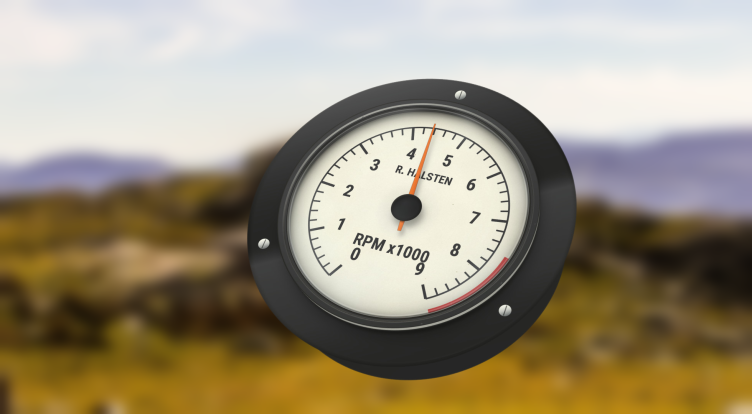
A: 4400 rpm
